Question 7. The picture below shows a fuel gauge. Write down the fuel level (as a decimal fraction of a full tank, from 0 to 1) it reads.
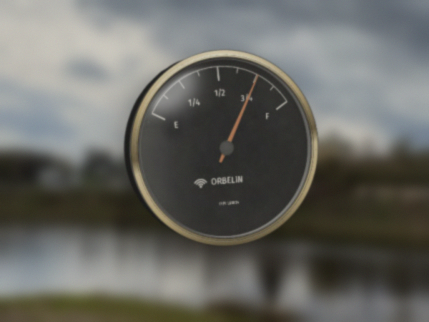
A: 0.75
